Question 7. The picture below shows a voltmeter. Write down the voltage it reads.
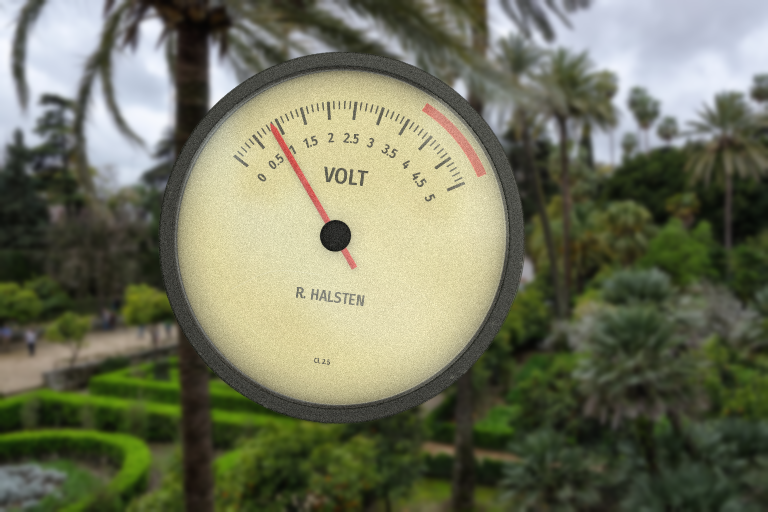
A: 0.9 V
